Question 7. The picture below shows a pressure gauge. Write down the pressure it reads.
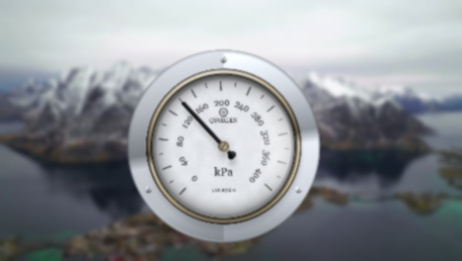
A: 140 kPa
